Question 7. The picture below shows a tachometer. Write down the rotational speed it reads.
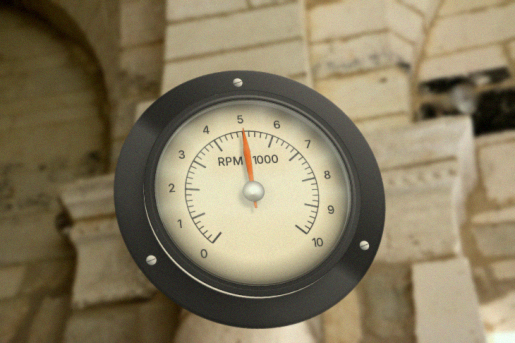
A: 5000 rpm
